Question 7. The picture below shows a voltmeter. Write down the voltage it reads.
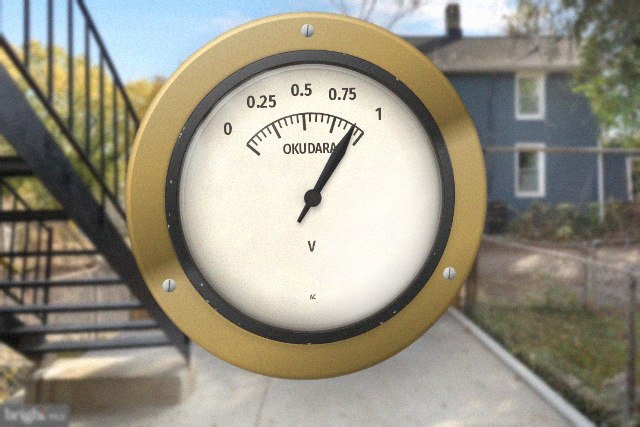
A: 0.9 V
